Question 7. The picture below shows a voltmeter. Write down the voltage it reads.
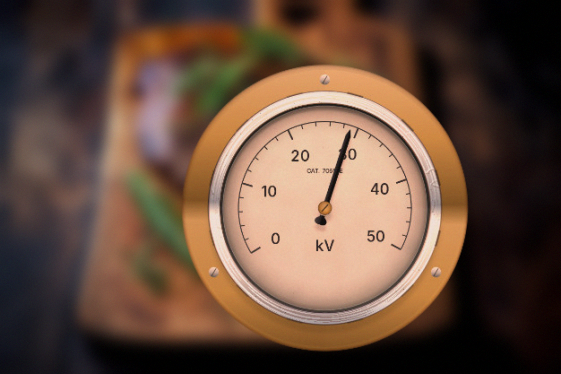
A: 29 kV
